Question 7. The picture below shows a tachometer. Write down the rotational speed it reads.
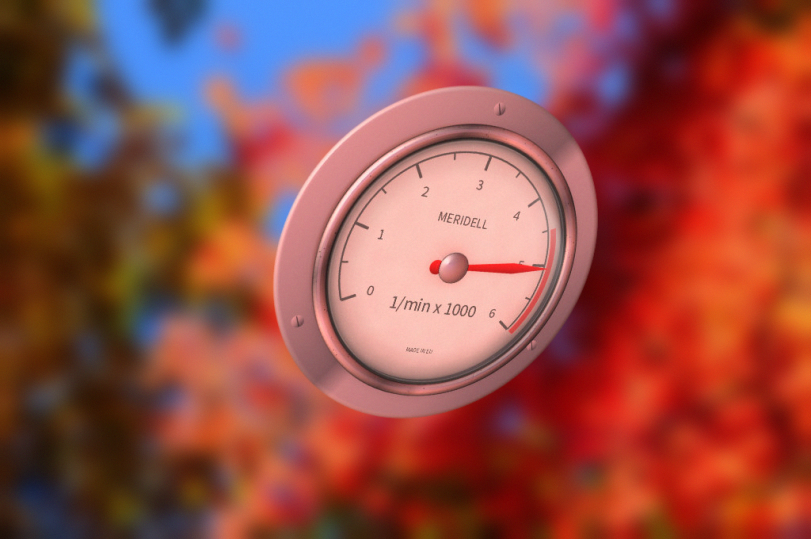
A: 5000 rpm
